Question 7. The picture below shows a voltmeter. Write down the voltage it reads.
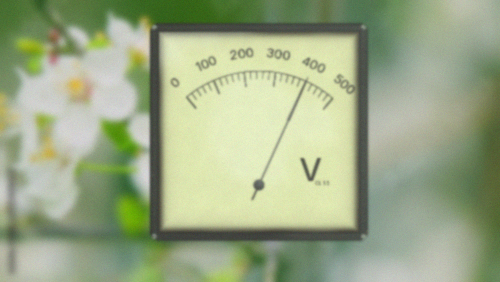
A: 400 V
